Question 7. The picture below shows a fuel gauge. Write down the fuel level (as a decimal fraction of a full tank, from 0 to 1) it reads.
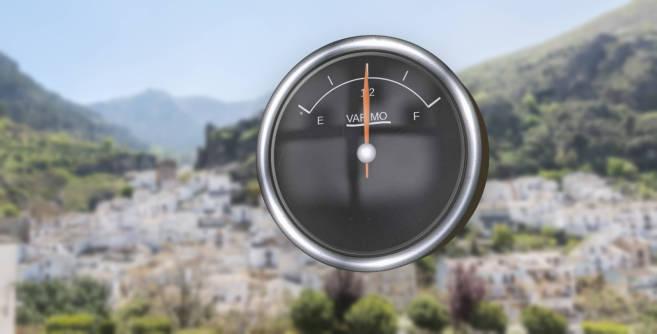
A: 0.5
